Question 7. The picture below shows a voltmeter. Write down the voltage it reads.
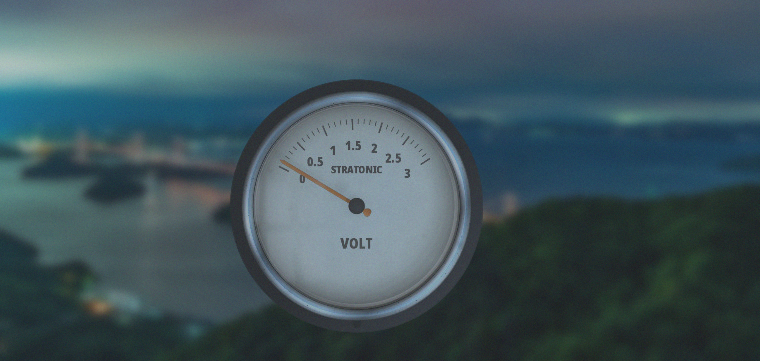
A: 0.1 V
